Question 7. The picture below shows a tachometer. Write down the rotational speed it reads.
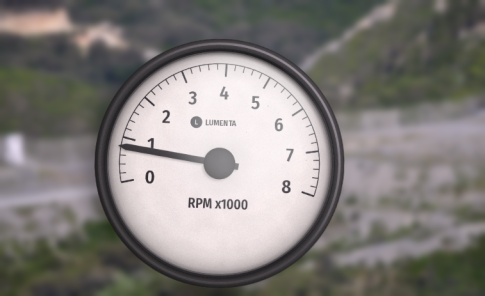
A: 800 rpm
